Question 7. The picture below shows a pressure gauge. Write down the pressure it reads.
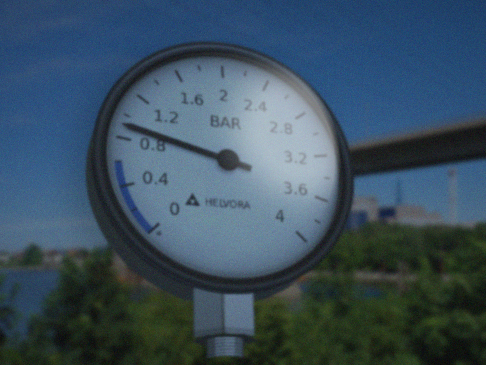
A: 0.9 bar
